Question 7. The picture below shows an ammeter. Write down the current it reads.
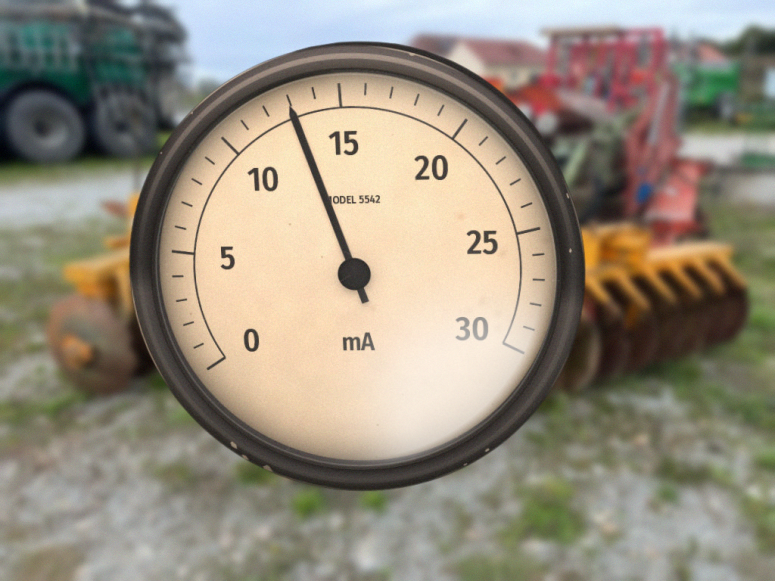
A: 13 mA
